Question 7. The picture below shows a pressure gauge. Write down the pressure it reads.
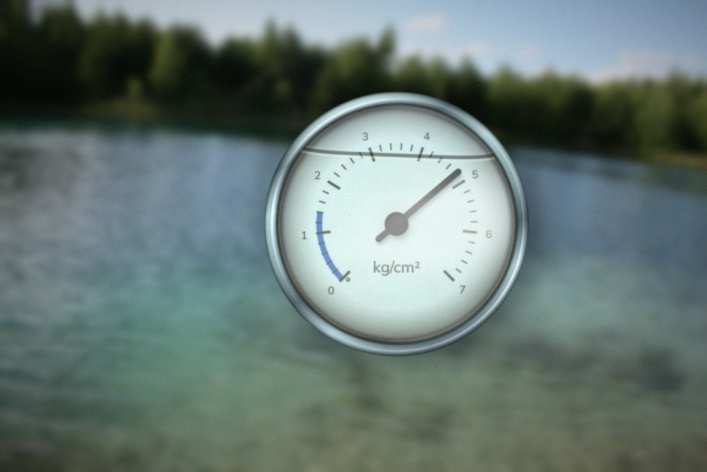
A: 4.8 kg/cm²
